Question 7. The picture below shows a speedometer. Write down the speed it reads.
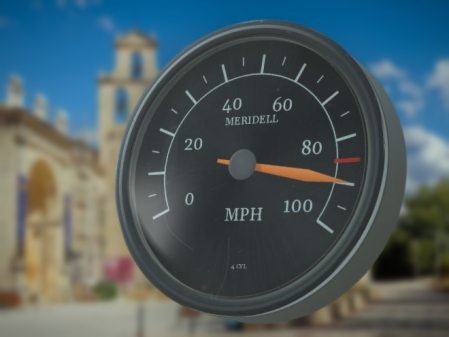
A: 90 mph
